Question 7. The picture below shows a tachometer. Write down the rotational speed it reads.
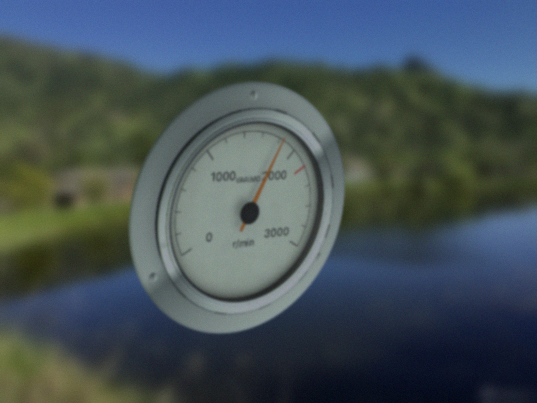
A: 1800 rpm
